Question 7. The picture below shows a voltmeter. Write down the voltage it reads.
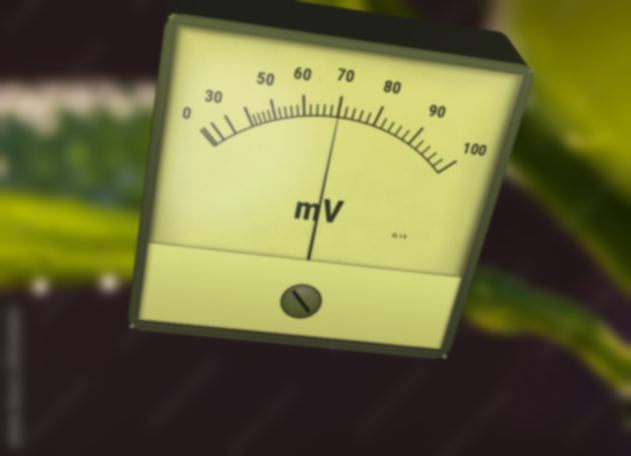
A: 70 mV
